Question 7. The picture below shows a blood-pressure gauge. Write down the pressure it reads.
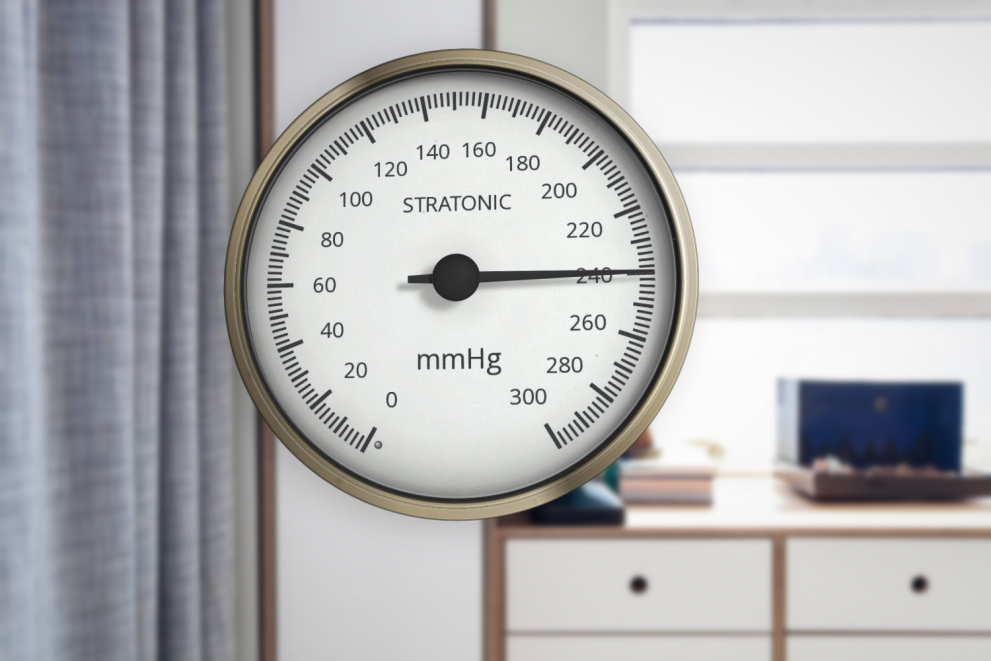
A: 240 mmHg
